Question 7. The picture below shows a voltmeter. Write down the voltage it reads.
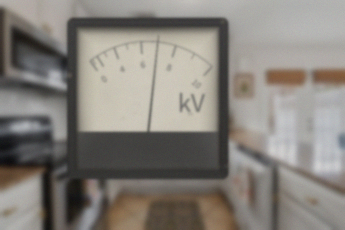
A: 7 kV
